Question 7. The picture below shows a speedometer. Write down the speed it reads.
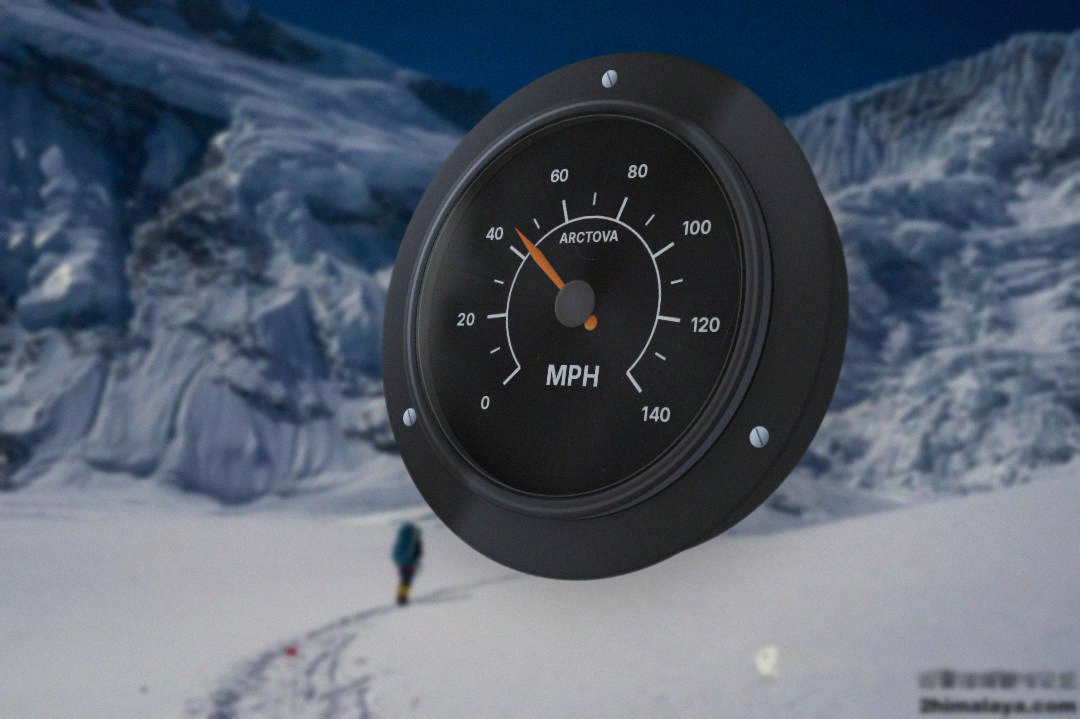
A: 45 mph
